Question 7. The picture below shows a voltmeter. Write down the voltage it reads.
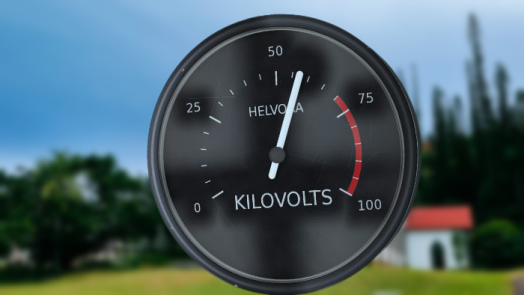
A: 57.5 kV
